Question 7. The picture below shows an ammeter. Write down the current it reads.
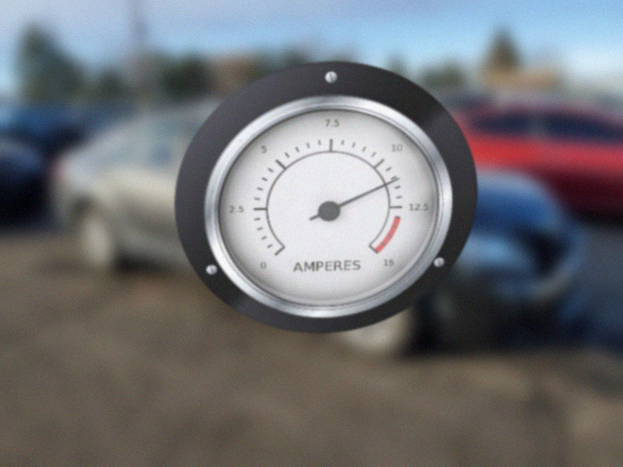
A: 11 A
